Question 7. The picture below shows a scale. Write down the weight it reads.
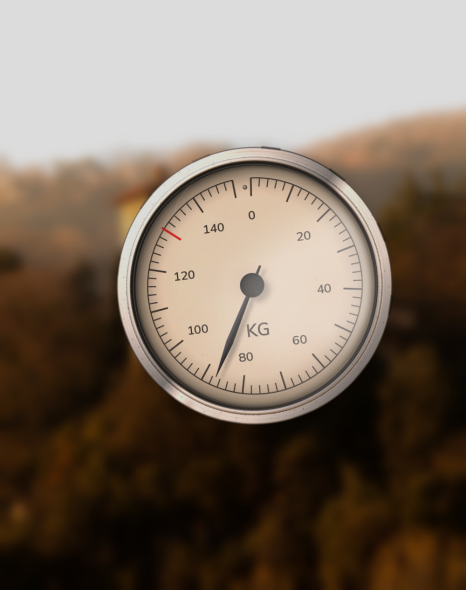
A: 87 kg
